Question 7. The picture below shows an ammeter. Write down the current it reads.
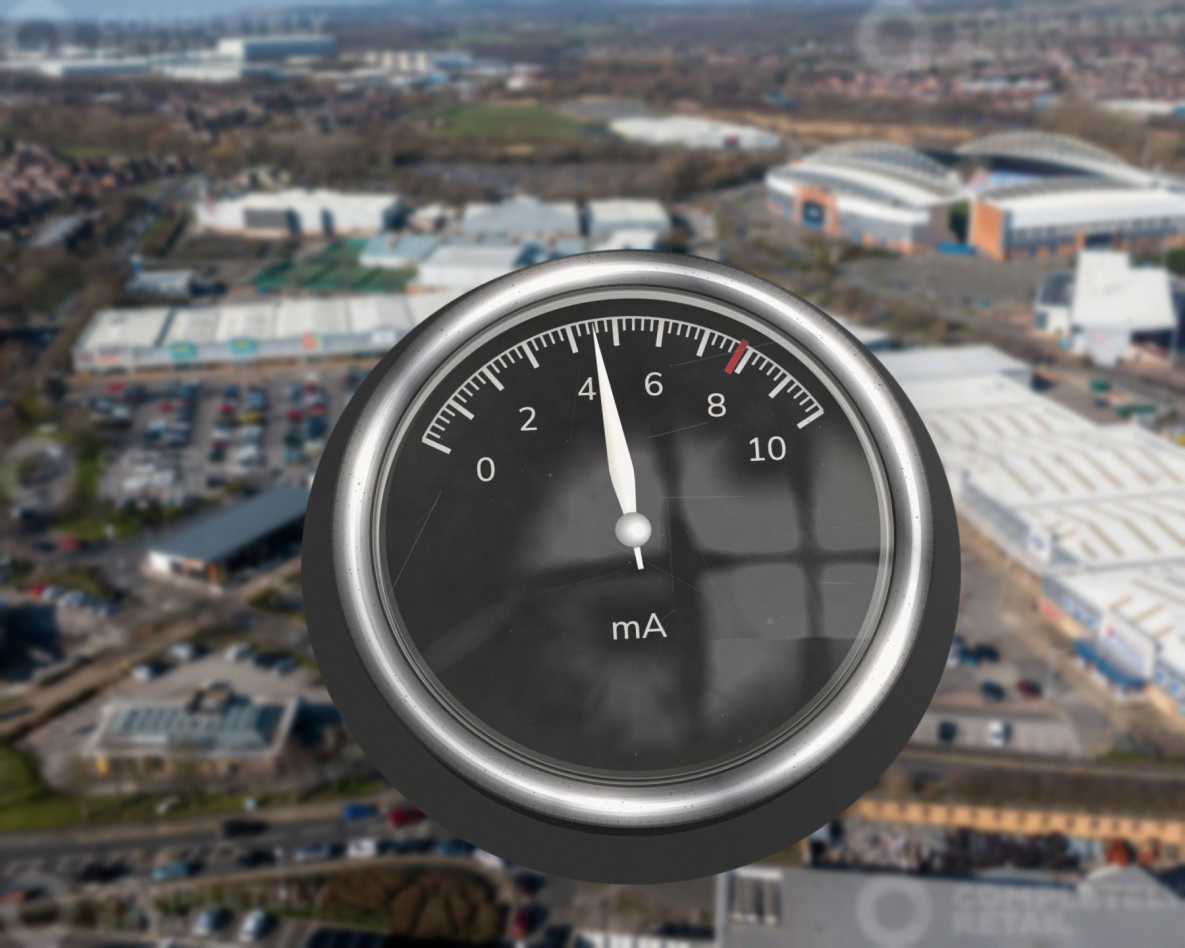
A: 4.5 mA
